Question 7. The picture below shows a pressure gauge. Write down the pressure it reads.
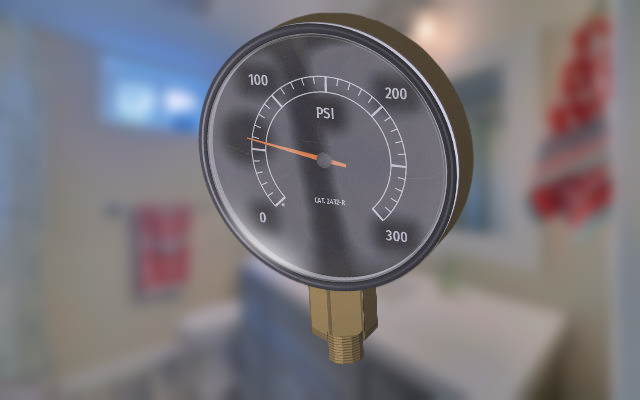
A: 60 psi
